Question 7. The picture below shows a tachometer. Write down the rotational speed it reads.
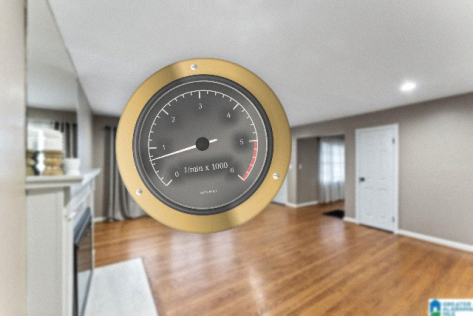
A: 700 rpm
